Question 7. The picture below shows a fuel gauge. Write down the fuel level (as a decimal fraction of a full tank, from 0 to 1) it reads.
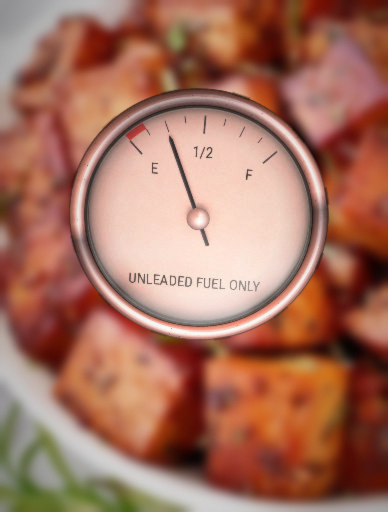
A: 0.25
